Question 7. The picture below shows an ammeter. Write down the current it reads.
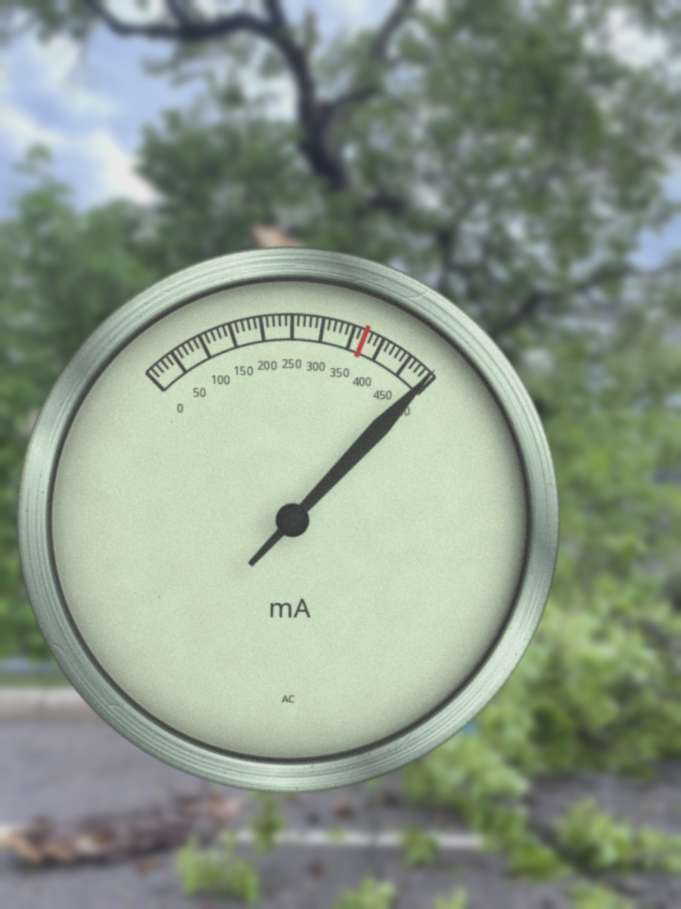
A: 490 mA
